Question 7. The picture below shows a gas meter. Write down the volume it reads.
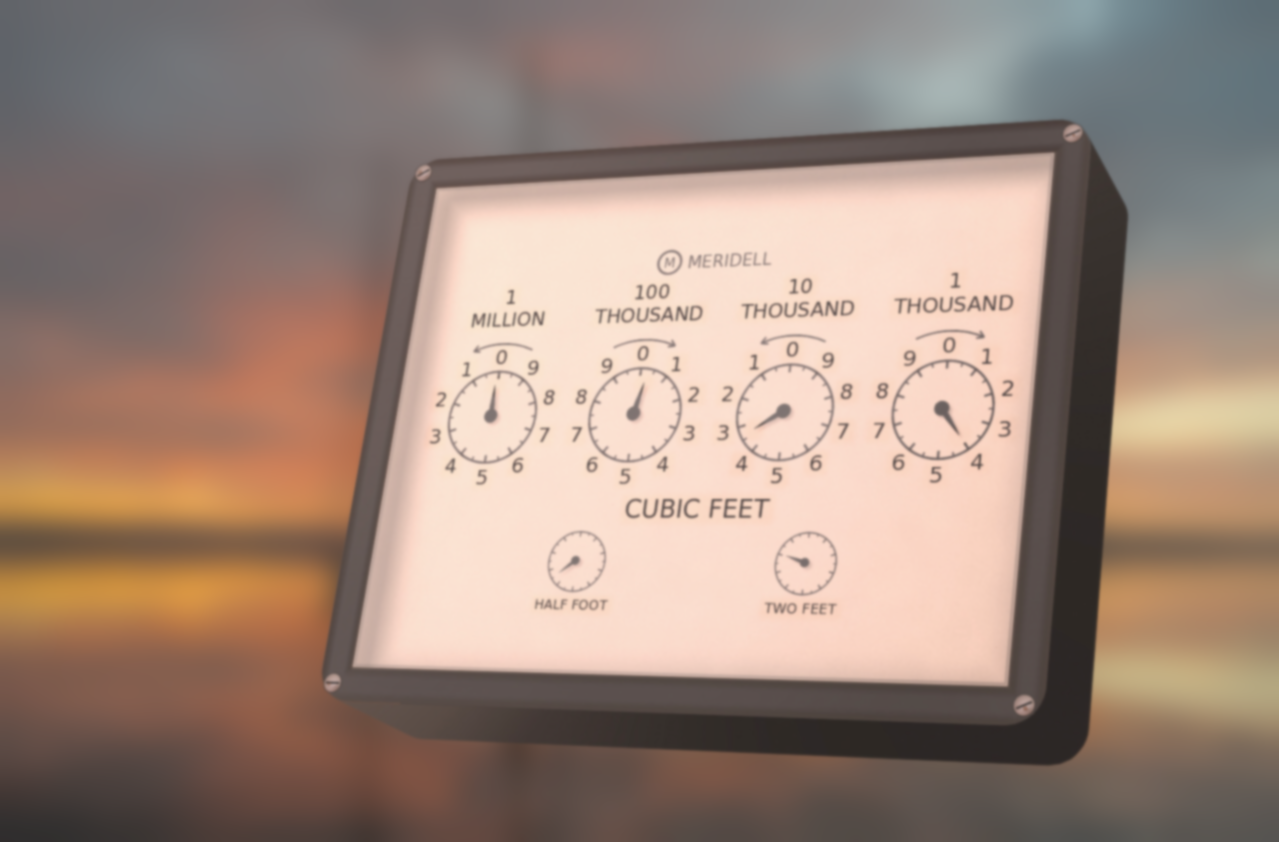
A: 3400 ft³
